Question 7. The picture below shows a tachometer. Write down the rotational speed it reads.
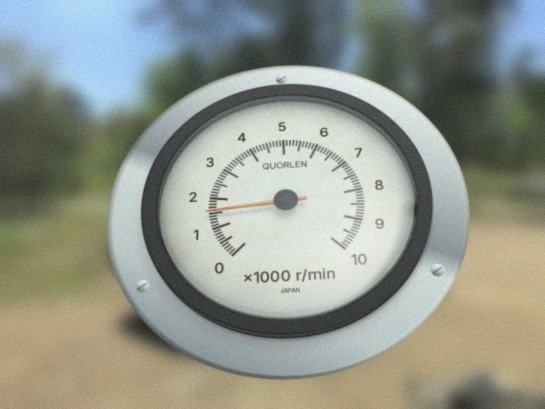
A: 1500 rpm
